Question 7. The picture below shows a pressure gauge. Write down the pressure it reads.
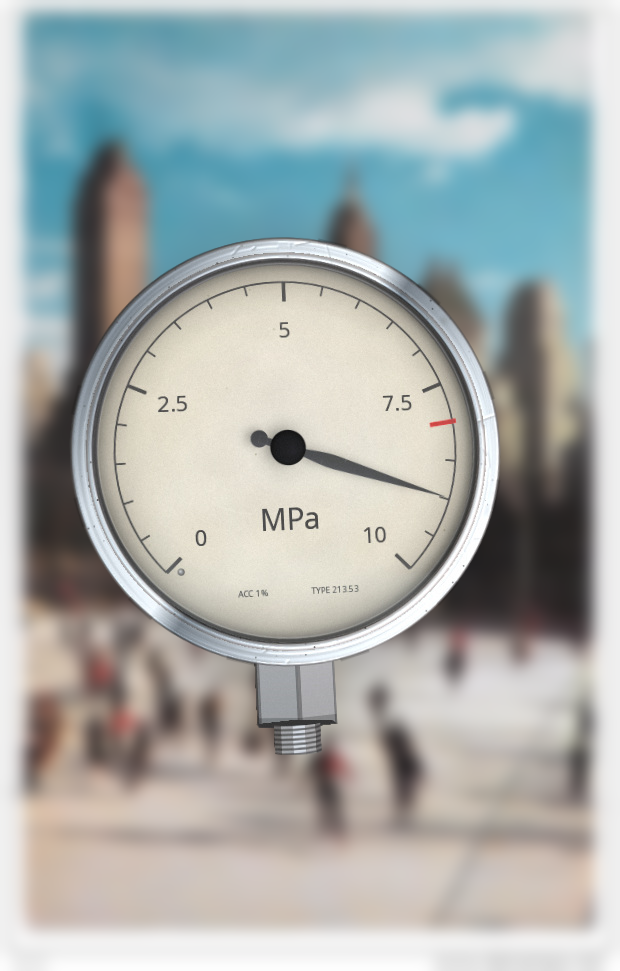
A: 9 MPa
